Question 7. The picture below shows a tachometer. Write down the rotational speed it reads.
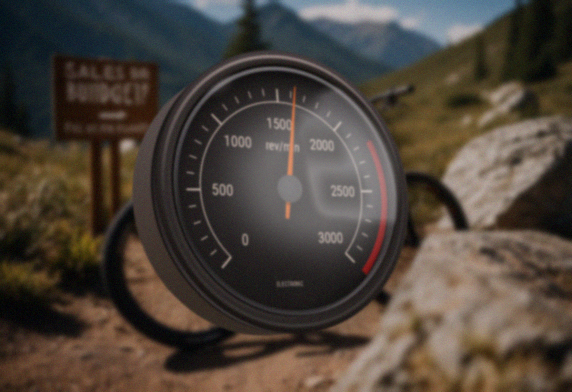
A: 1600 rpm
